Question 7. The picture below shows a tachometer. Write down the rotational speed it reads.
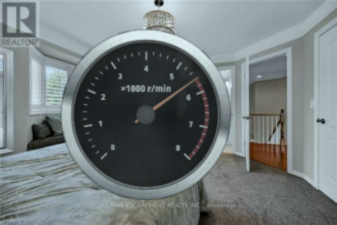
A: 5600 rpm
